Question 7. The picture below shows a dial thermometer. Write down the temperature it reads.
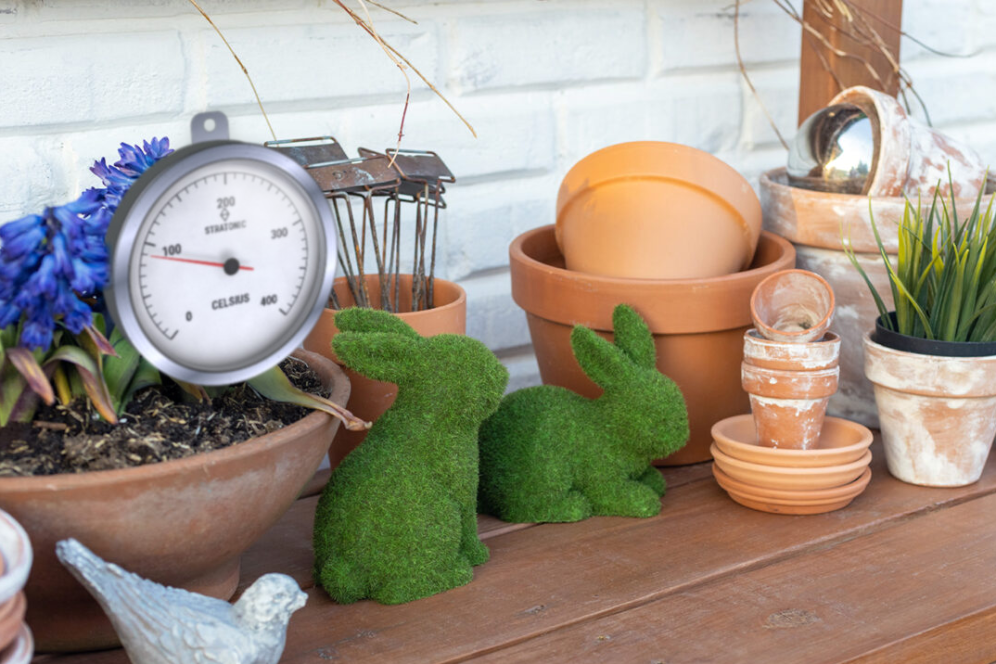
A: 90 °C
